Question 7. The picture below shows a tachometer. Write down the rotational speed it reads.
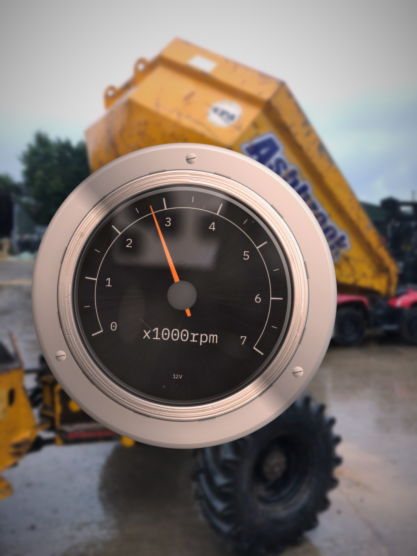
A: 2750 rpm
